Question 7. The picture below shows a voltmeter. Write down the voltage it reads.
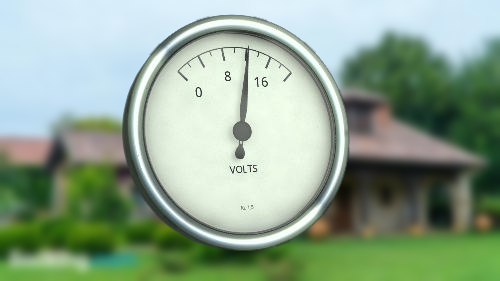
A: 12 V
